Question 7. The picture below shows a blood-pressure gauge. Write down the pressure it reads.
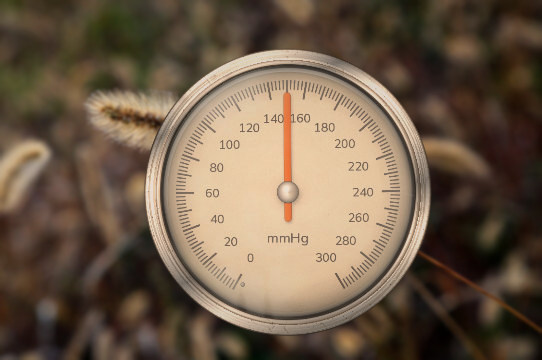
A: 150 mmHg
